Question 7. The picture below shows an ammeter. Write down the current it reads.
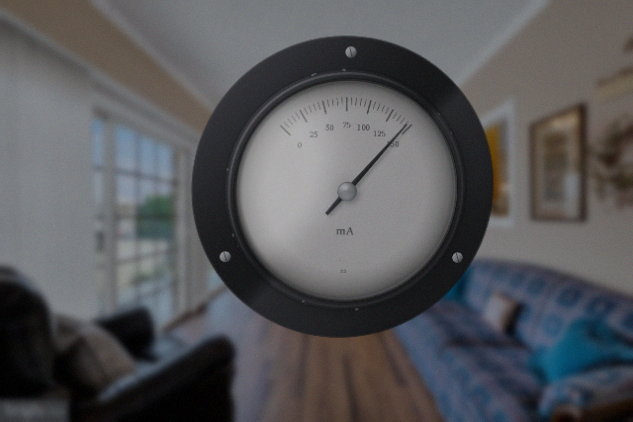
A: 145 mA
